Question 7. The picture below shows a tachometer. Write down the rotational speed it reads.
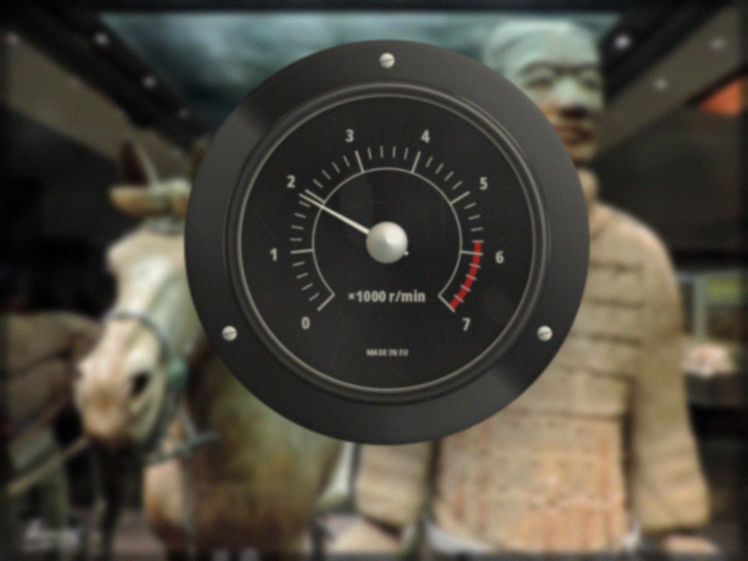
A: 1900 rpm
